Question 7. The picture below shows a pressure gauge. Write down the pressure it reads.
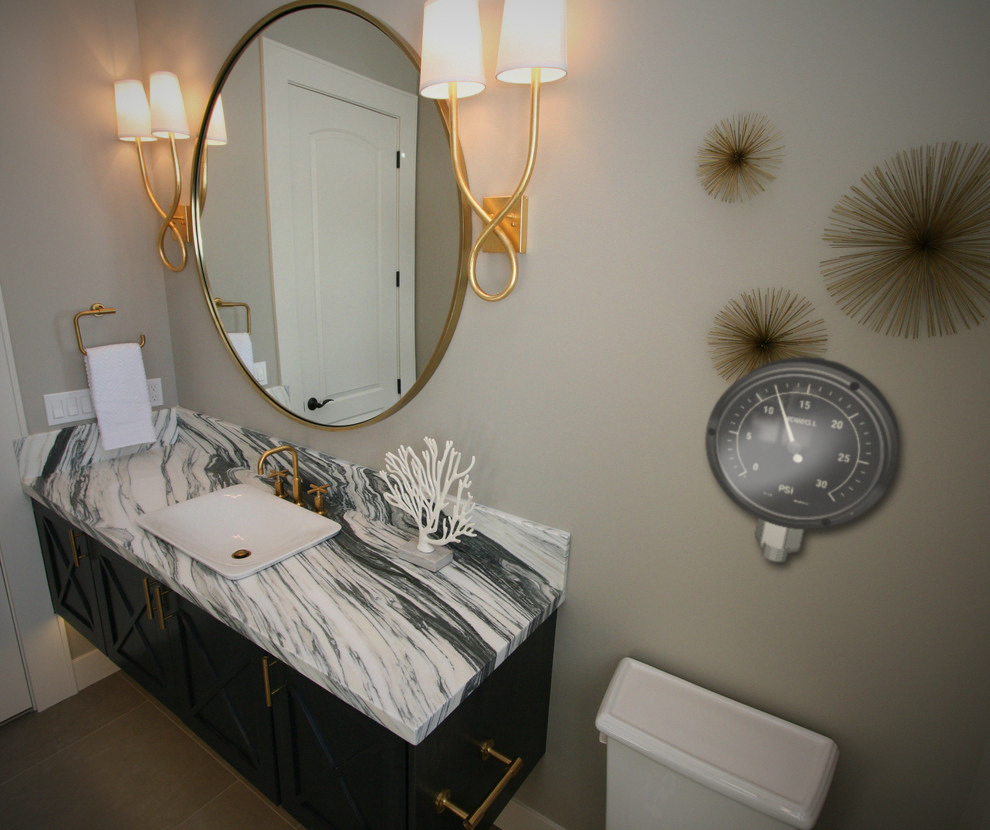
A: 12 psi
